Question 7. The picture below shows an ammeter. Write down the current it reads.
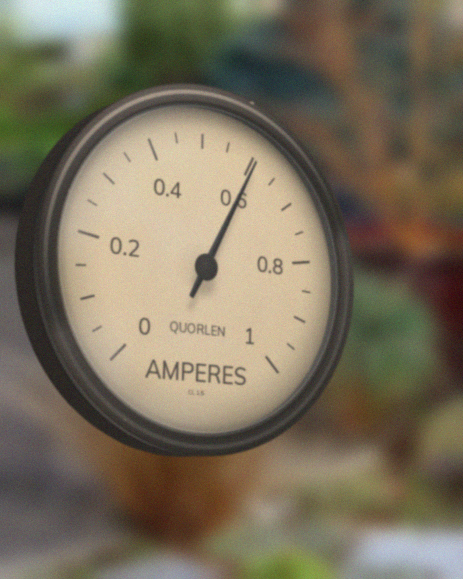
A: 0.6 A
